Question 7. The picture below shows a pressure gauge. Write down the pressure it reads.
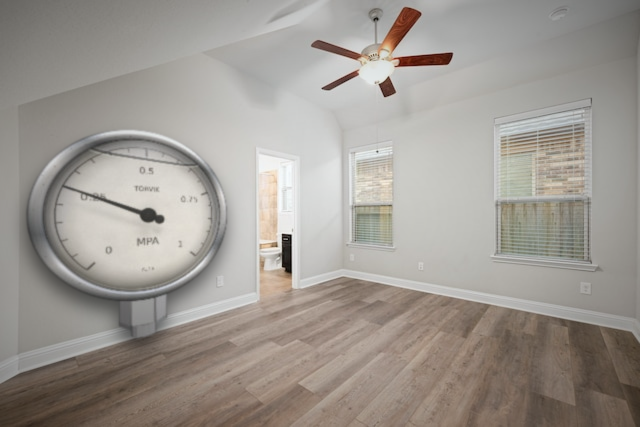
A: 0.25 MPa
